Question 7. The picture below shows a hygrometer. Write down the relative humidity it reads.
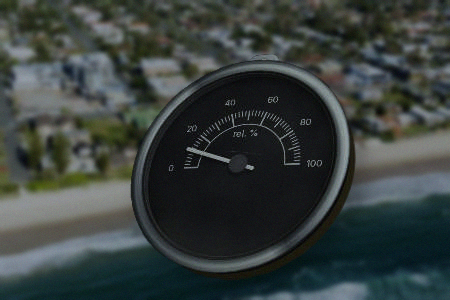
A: 10 %
